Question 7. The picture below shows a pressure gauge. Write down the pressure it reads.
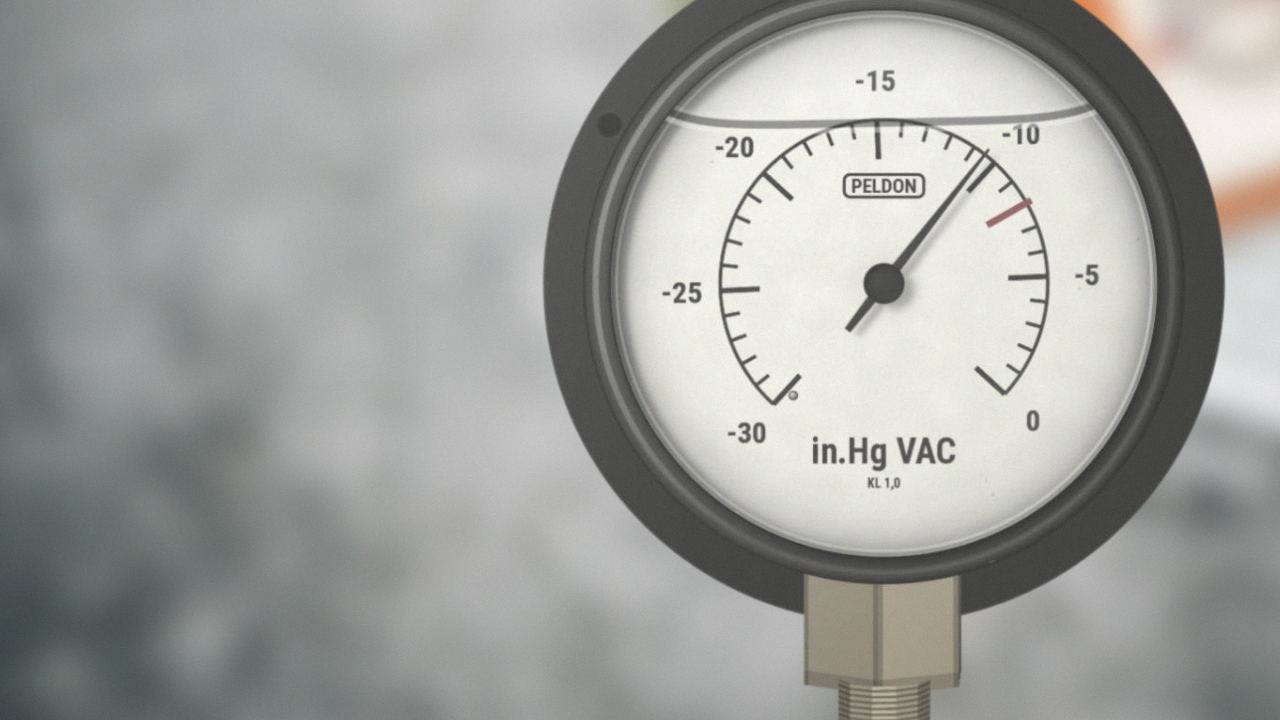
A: -10.5 inHg
